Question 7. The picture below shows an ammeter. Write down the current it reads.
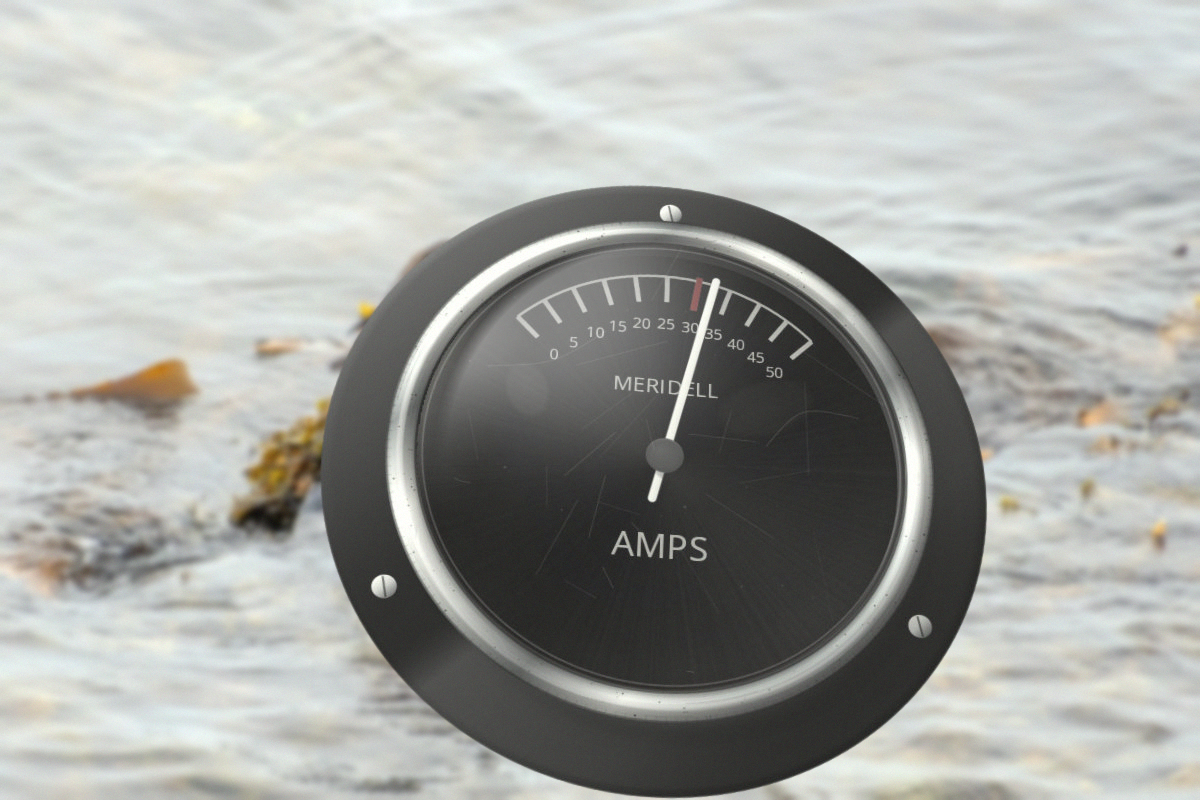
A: 32.5 A
